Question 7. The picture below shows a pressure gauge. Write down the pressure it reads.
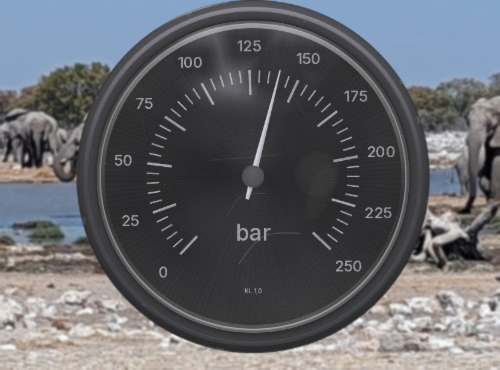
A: 140 bar
